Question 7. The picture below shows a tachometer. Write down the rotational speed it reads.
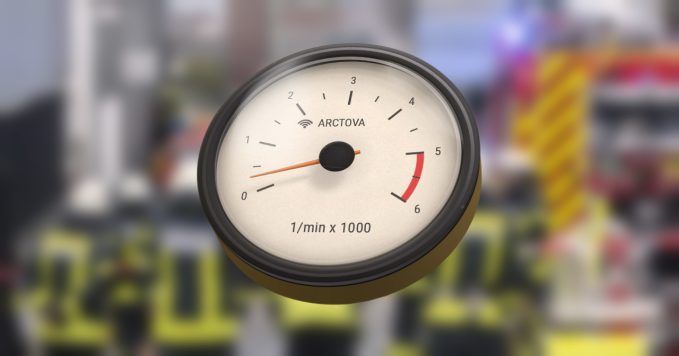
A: 250 rpm
